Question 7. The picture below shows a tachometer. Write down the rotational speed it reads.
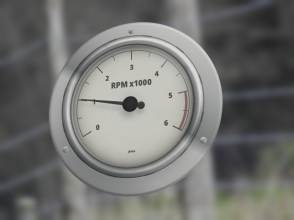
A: 1000 rpm
